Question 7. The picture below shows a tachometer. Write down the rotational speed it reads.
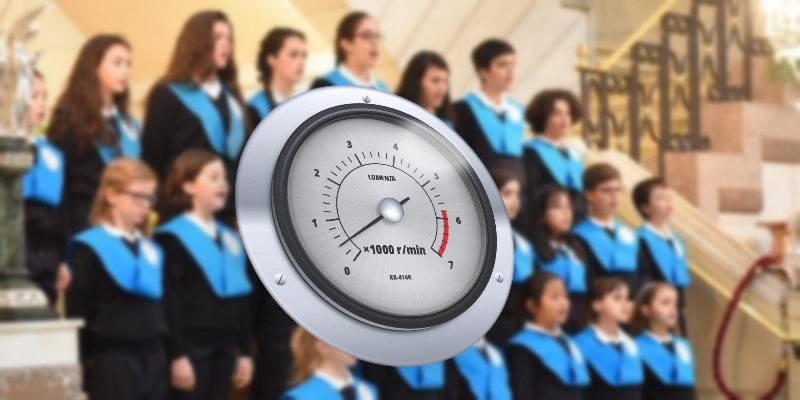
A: 400 rpm
